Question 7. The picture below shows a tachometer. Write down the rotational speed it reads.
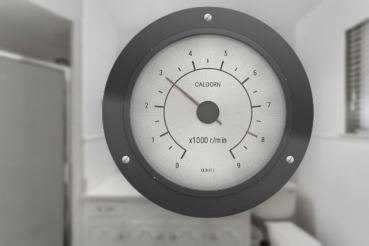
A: 3000 rpm
